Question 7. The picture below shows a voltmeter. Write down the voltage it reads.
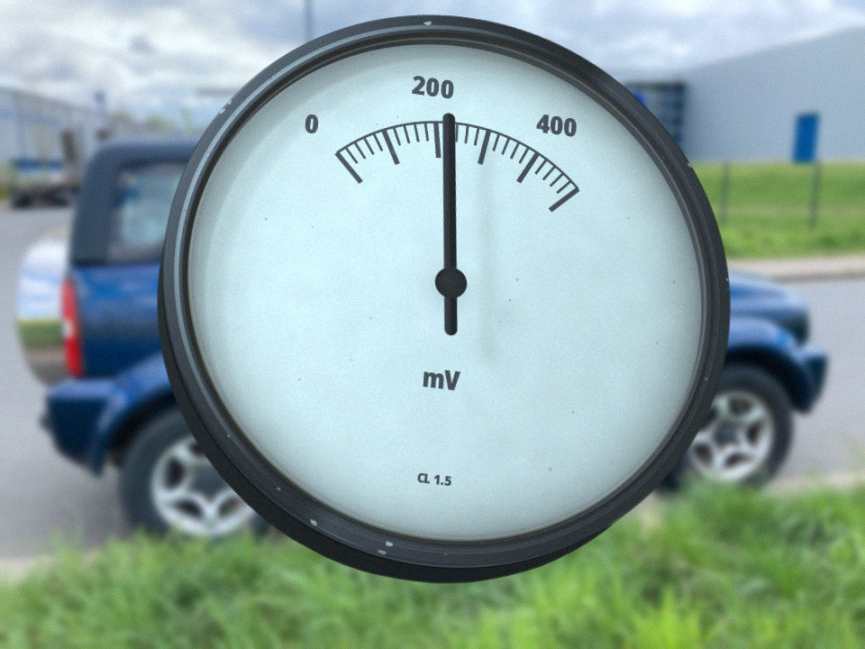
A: 220 mV
